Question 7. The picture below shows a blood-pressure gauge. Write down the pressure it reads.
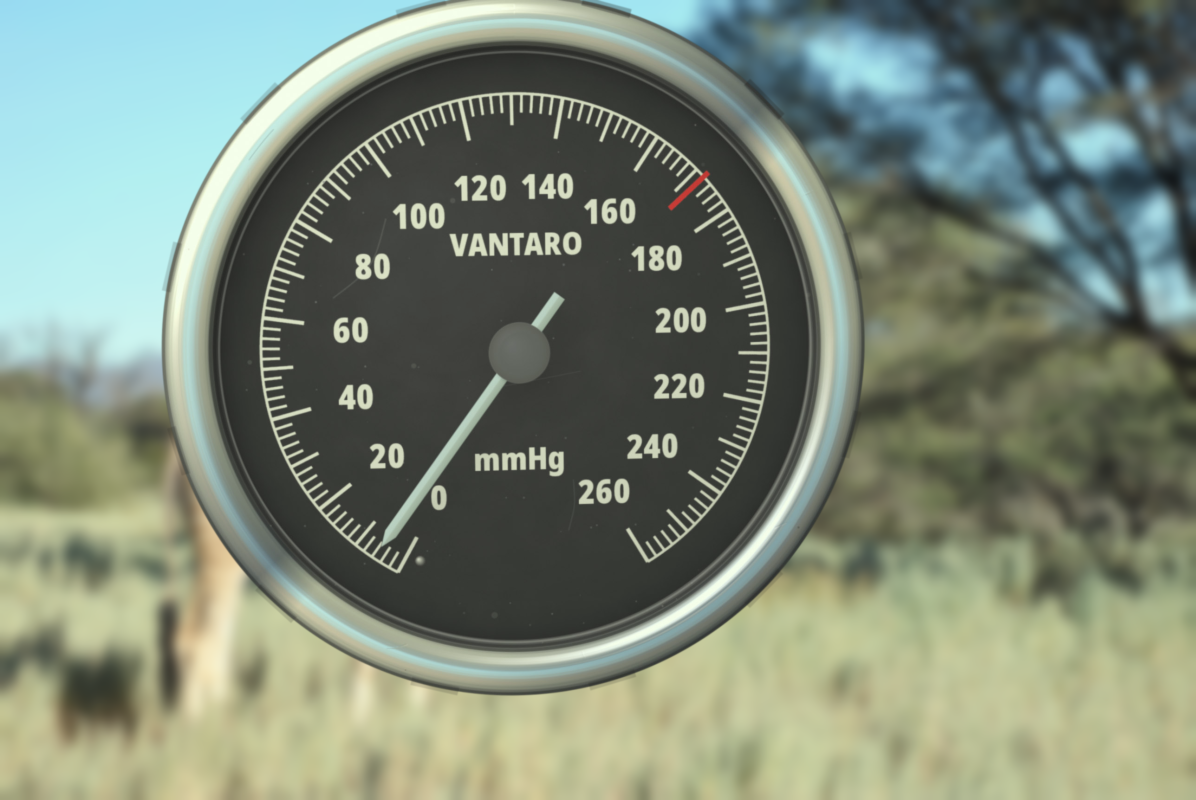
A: 6 mmHg
